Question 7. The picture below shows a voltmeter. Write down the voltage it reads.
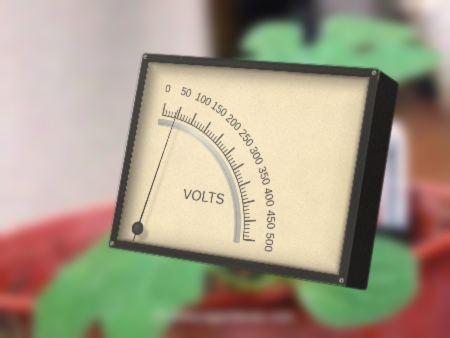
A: 50 V
